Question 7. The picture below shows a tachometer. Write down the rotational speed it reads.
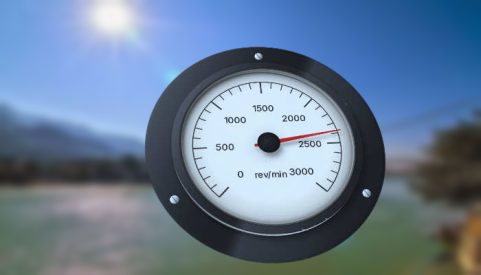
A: 2400 rpm
